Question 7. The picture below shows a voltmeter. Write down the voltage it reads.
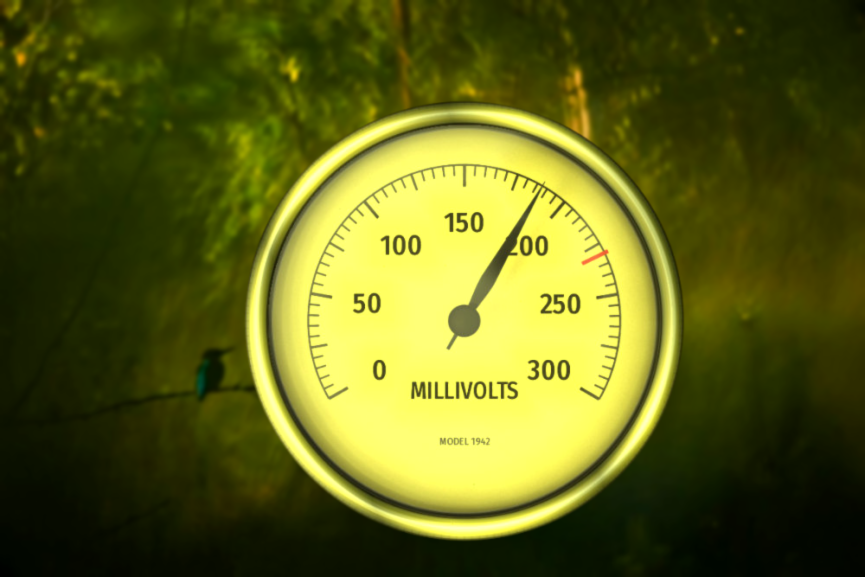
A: 187.5 mV
